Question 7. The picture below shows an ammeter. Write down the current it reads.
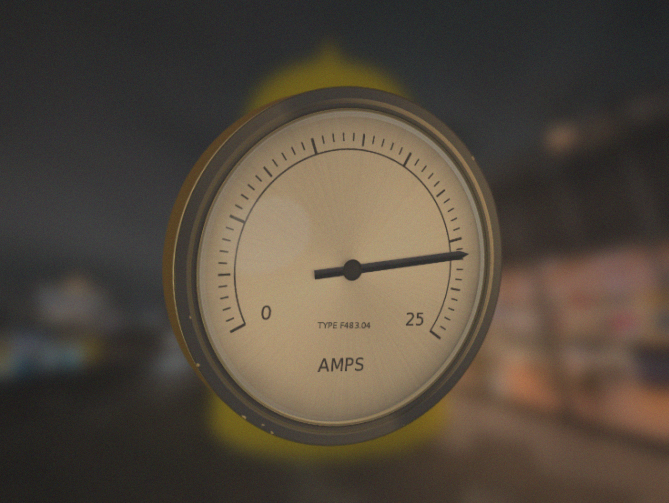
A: 20.75 A
